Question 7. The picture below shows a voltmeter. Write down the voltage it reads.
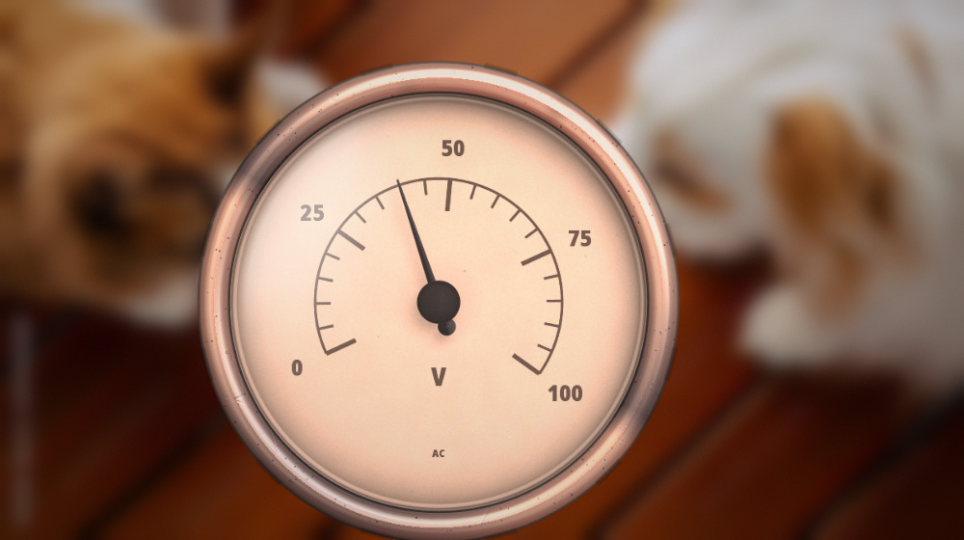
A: 40 V
